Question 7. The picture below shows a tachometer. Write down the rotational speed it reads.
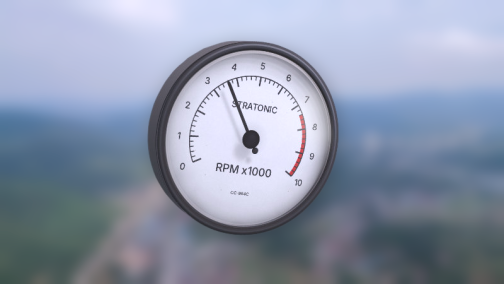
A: 3600 rpm
